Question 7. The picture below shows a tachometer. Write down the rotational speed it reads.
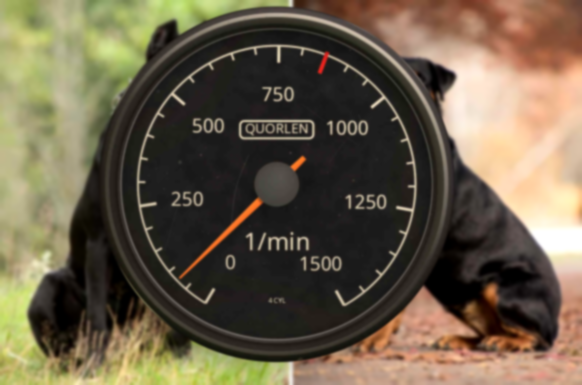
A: 75 rpm
